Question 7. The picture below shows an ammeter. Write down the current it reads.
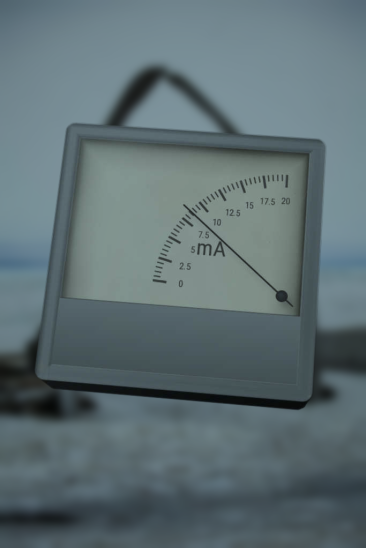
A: 8.5 mA
